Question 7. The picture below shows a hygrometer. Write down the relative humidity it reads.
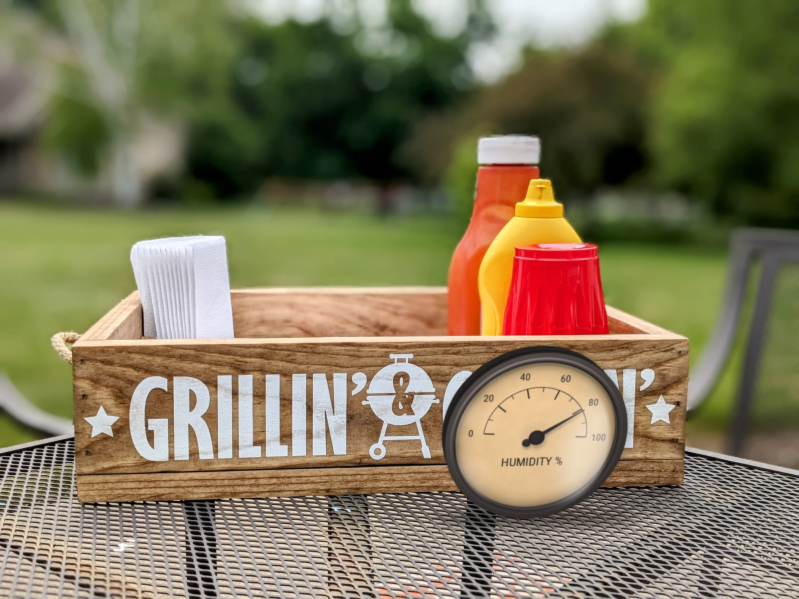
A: 80 %
